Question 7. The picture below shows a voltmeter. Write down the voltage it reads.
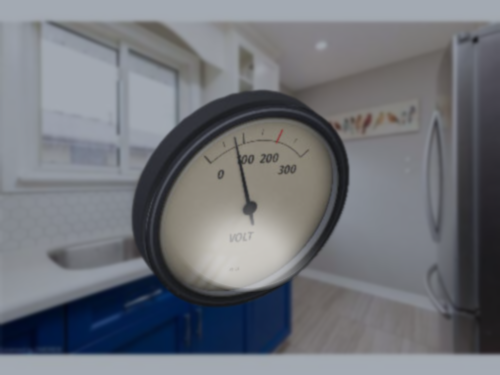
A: 75 V
